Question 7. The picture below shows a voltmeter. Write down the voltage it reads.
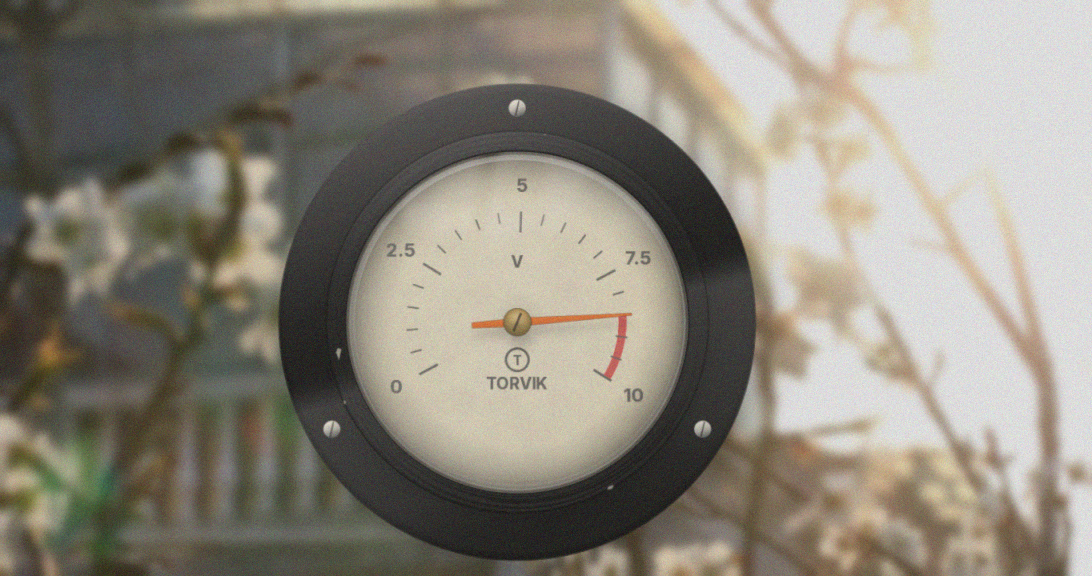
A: 8.5 V
